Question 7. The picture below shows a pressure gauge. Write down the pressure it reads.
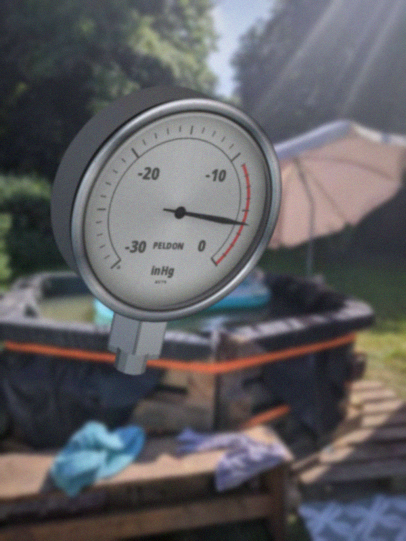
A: -4 inHg
